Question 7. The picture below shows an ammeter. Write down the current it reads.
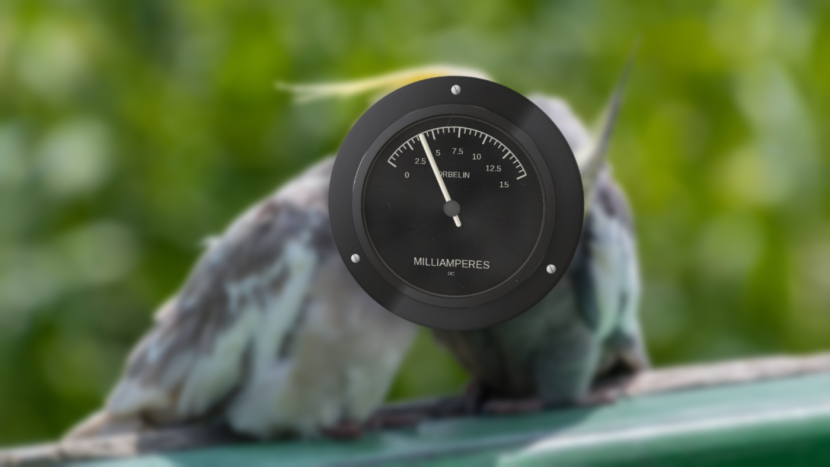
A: 4 mA
